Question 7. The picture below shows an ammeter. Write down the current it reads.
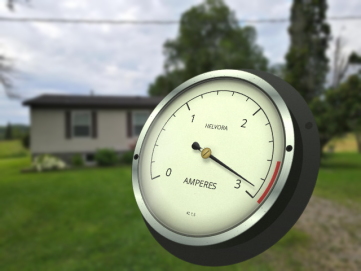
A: 2.9 A
